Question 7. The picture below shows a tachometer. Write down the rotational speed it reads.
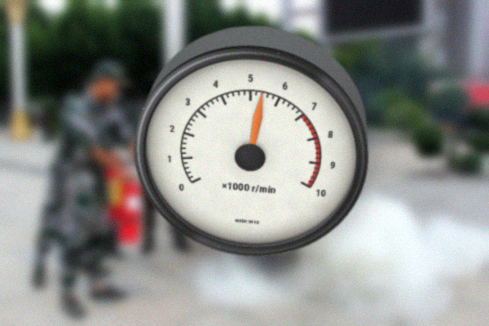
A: 5400 rpm
